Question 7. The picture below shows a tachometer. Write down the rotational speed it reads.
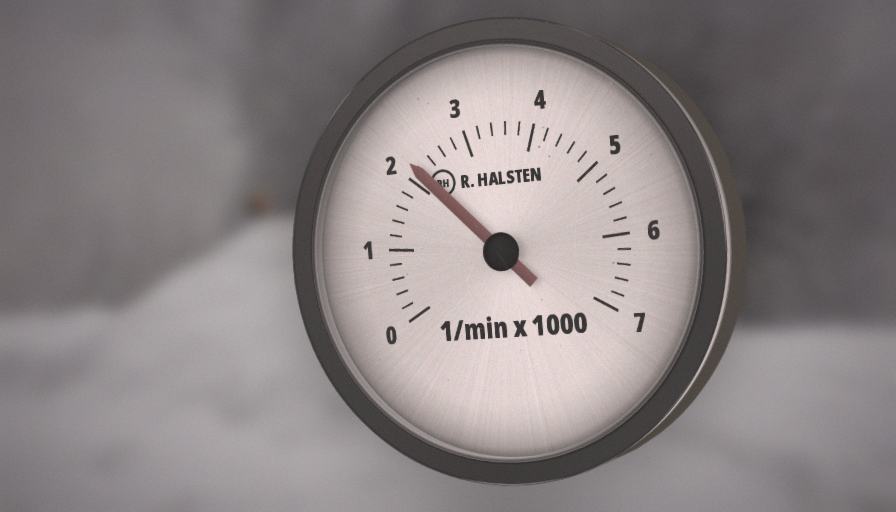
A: 2200 rpm
